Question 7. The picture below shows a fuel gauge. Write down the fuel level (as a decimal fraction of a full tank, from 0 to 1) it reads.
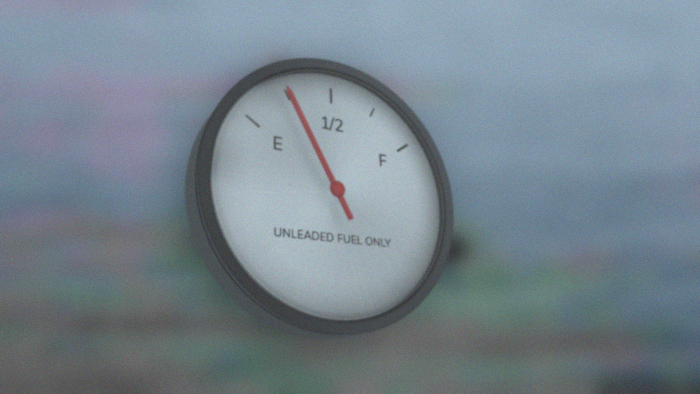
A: 0.25
